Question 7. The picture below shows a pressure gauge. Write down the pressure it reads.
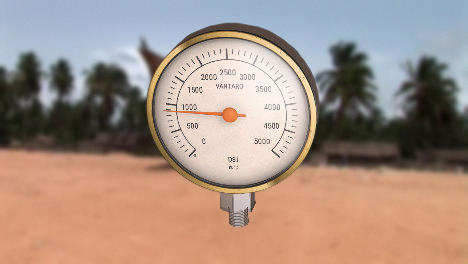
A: 900 psi
